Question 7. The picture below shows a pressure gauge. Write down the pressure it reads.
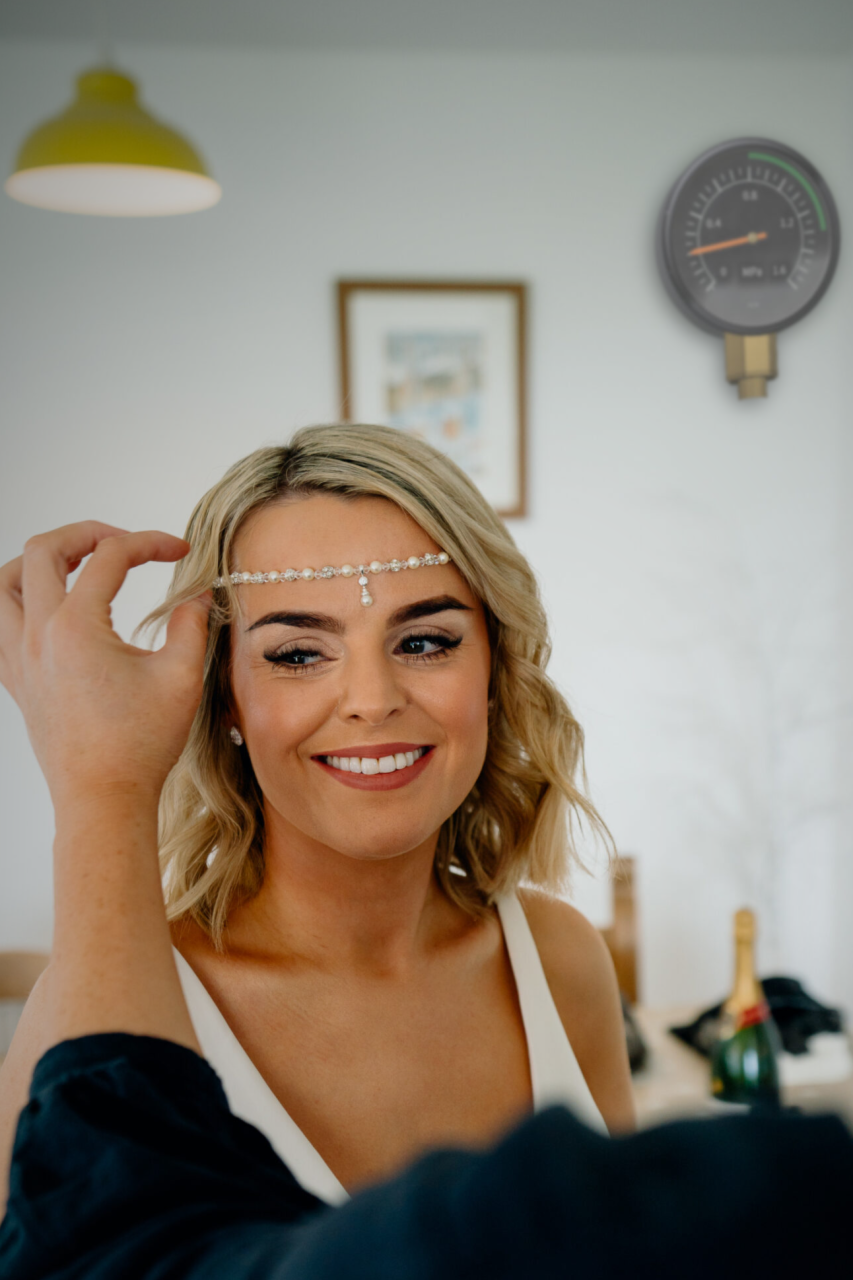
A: 0.2 MPa
